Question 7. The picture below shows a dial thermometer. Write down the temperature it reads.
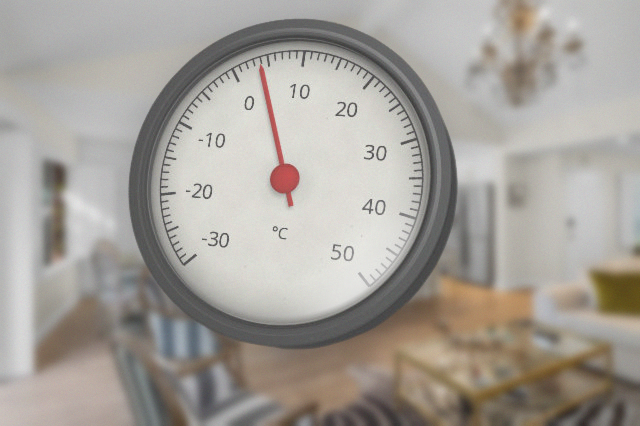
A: 4 °C
